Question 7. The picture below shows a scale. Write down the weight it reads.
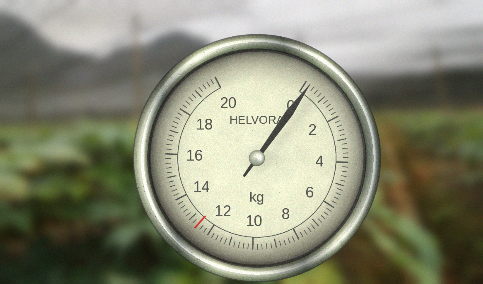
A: 0.2 kg
